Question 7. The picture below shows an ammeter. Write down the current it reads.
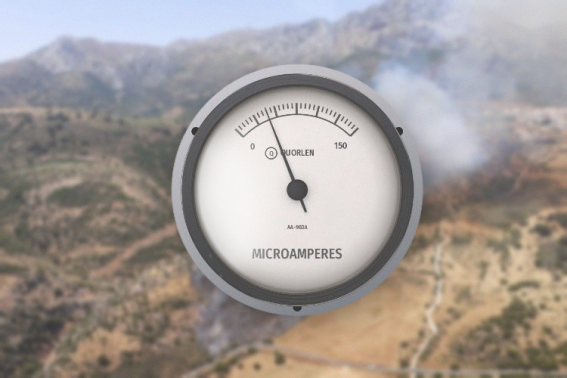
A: 40 µA
